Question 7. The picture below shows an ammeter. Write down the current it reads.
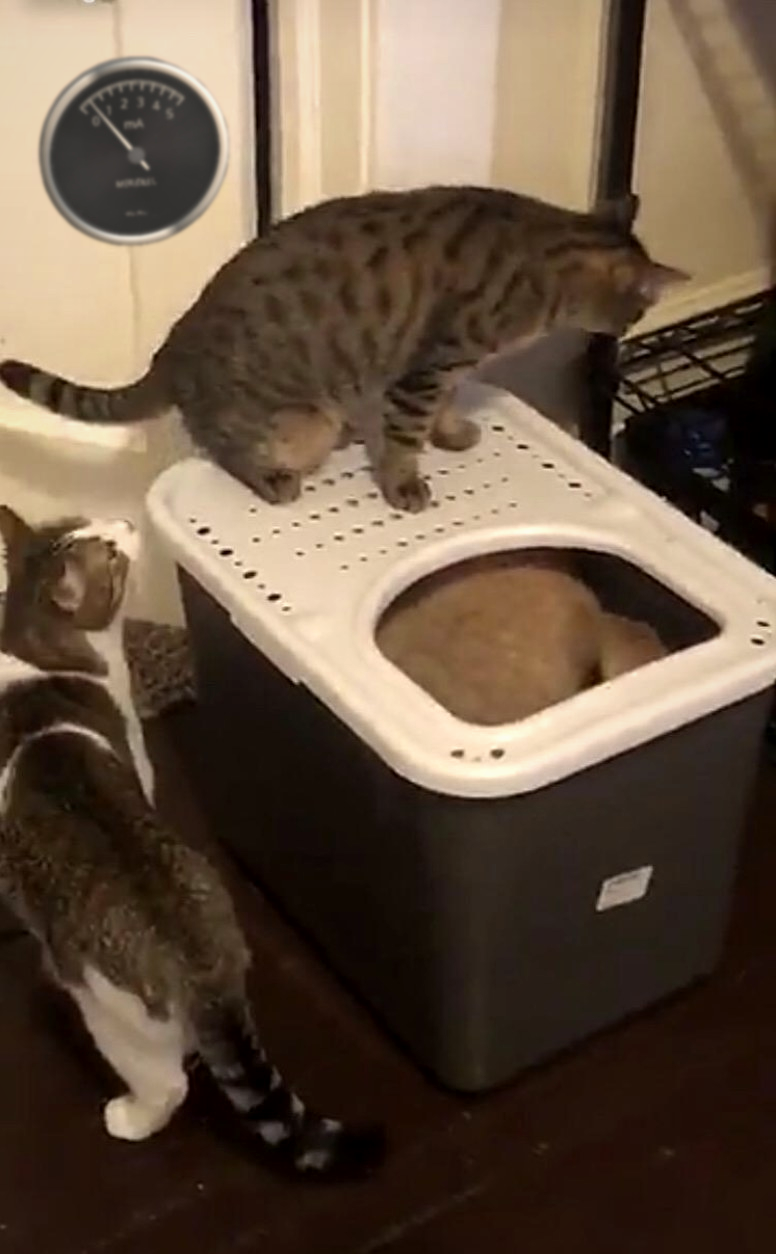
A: 0.5 mA
